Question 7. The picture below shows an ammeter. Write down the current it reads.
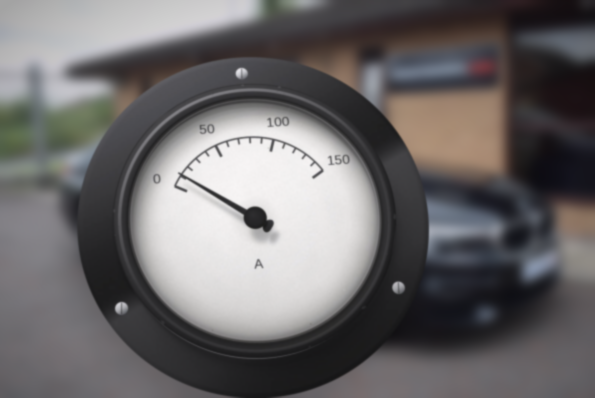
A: 10 A
